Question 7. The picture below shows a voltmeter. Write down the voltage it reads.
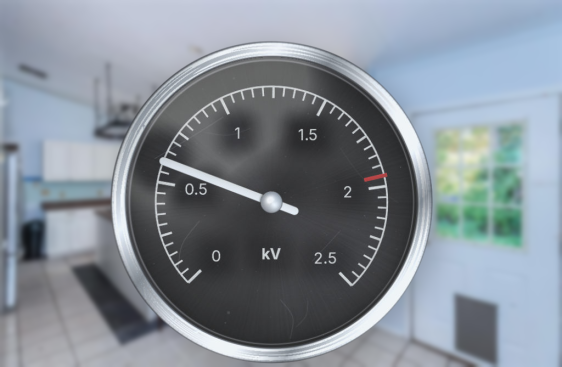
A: 0.6 kV
